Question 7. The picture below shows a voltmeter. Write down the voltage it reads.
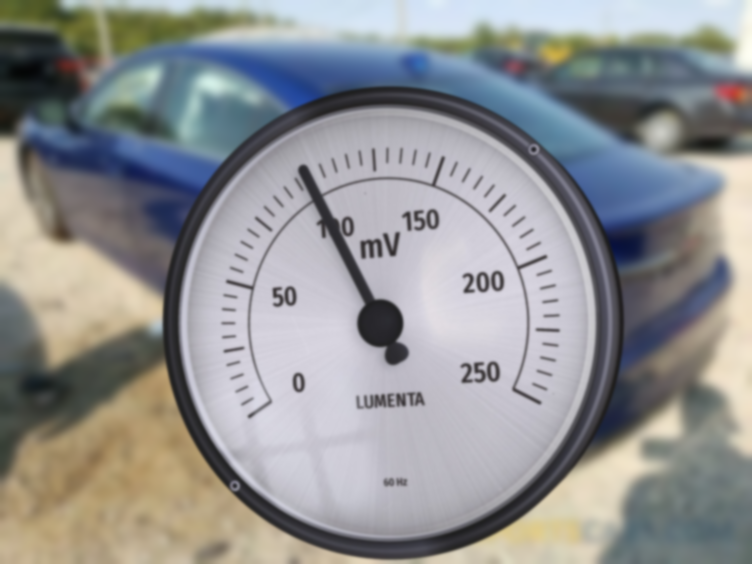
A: 100 mV
